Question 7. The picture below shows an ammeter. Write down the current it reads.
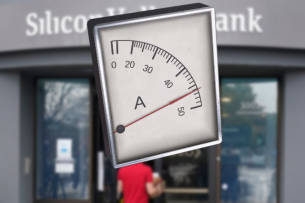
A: 46 A
